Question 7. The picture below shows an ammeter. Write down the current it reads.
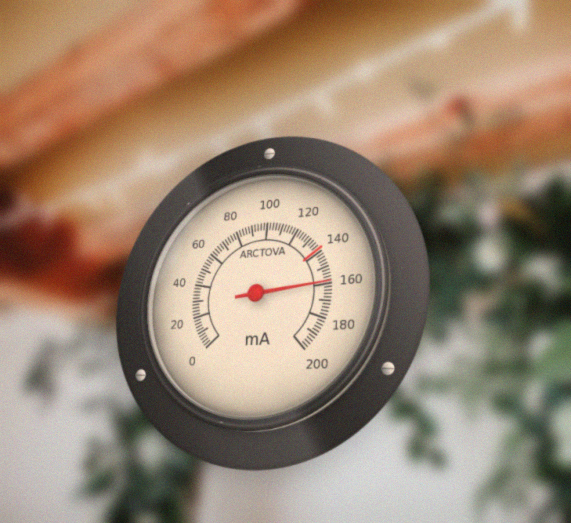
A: 160 mA
